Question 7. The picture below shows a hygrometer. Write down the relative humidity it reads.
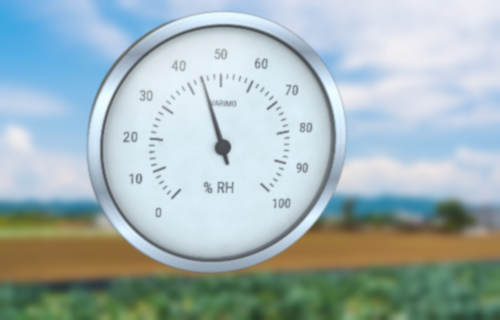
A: 44 %
